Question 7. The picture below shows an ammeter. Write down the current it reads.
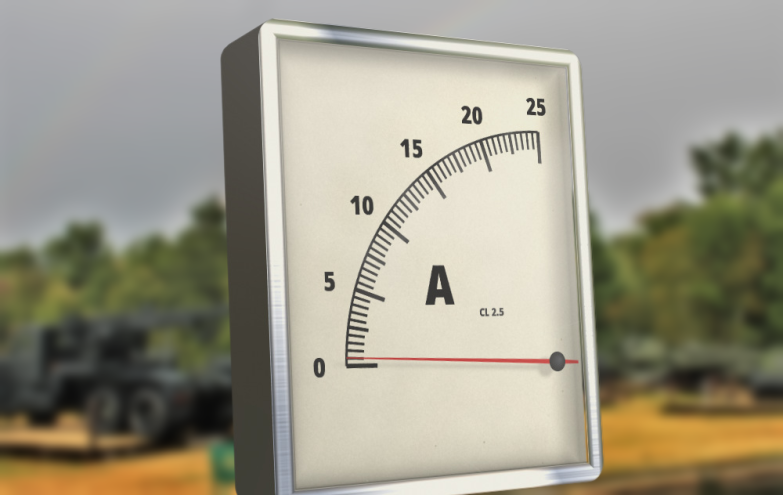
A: 0.5 A
